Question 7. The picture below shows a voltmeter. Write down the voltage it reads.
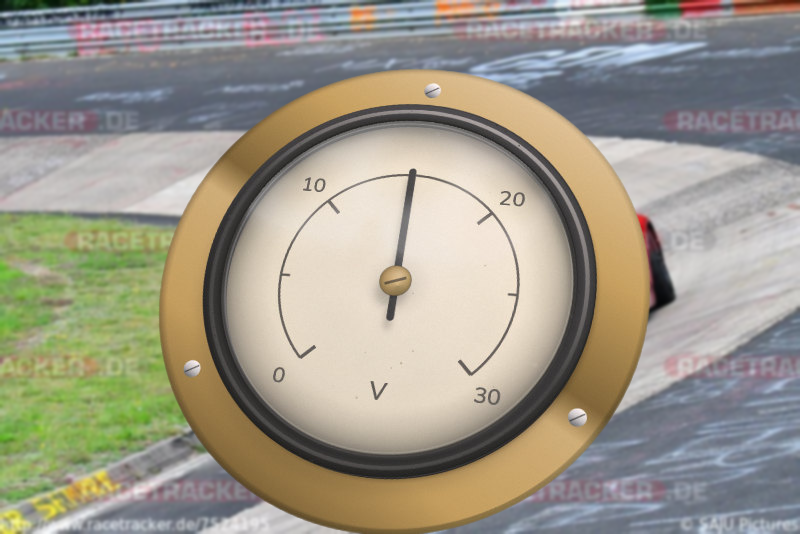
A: 15 V
